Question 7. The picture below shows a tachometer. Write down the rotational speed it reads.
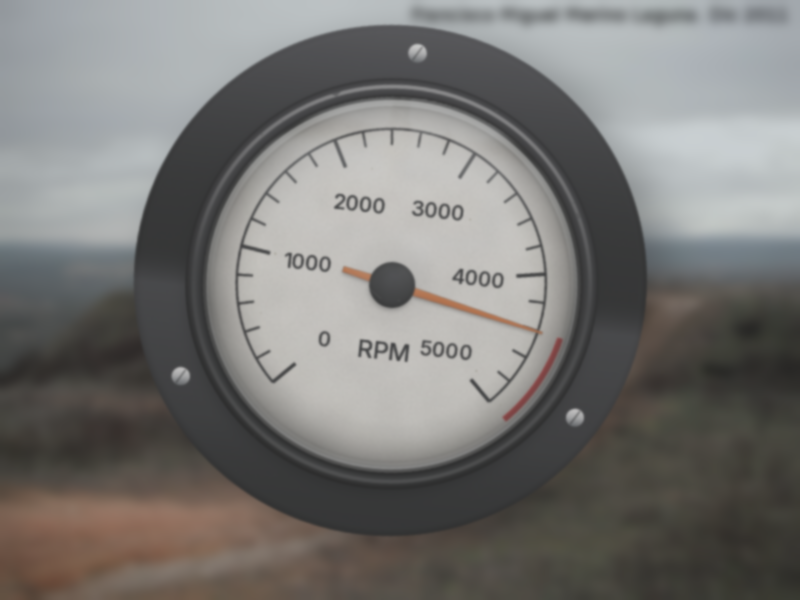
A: 4400 rpm
